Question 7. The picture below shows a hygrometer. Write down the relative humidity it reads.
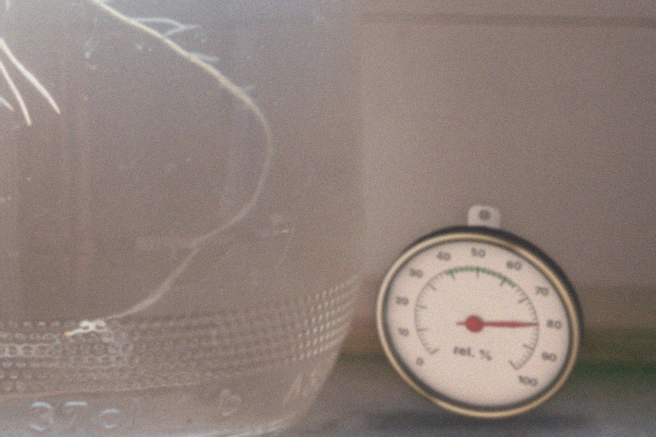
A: 80 %
